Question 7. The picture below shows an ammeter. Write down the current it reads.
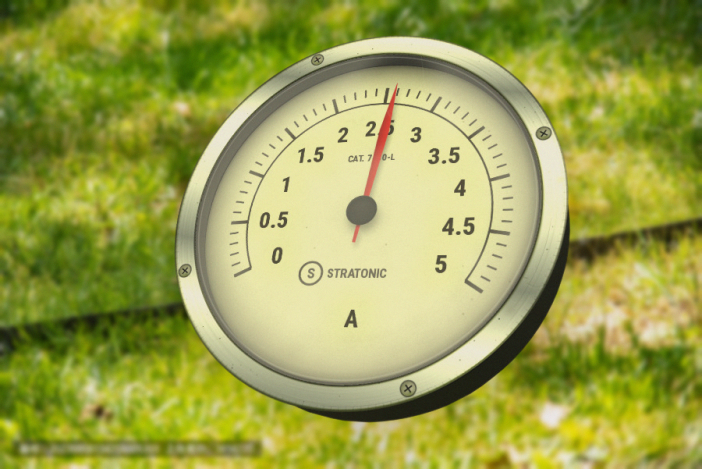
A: 2.6 A
